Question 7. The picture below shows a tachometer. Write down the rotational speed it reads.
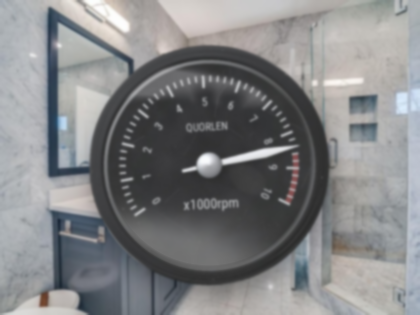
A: 8400 rpm
